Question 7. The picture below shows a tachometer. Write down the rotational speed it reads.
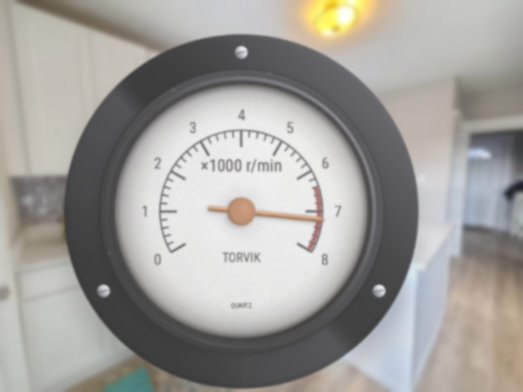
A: 7200 rpm
